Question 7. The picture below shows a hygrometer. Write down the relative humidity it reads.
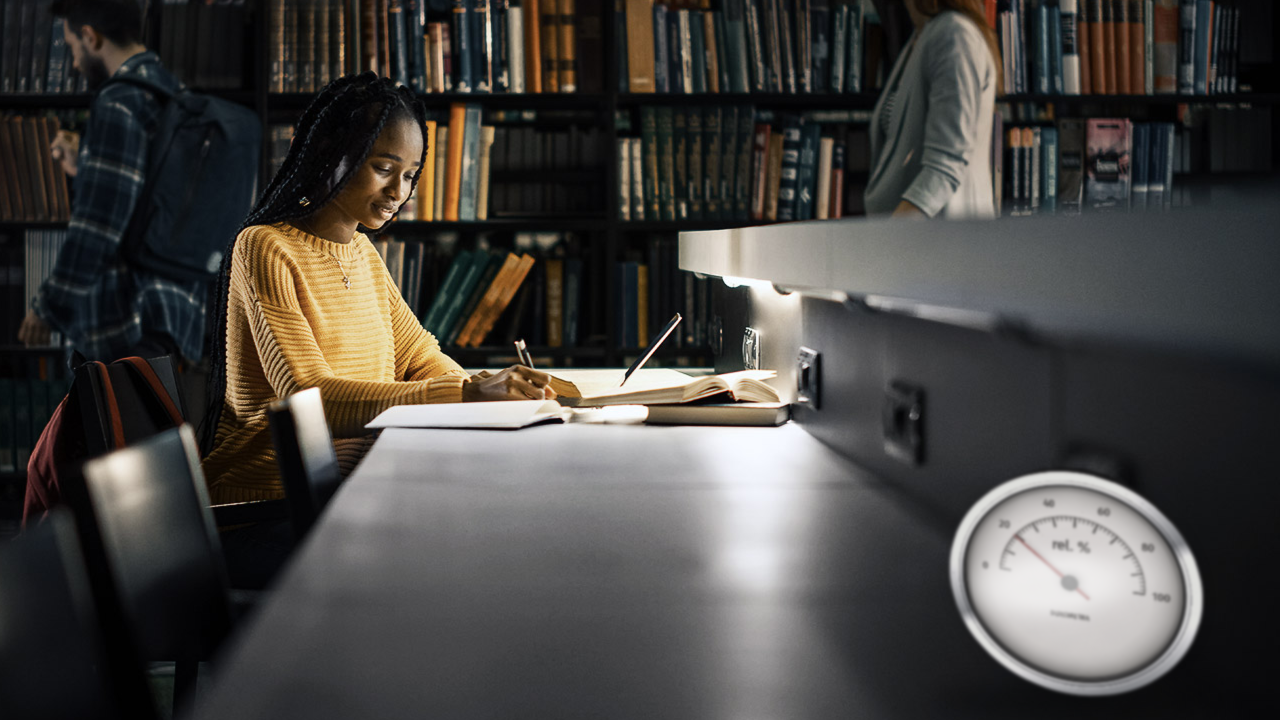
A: 20 %
